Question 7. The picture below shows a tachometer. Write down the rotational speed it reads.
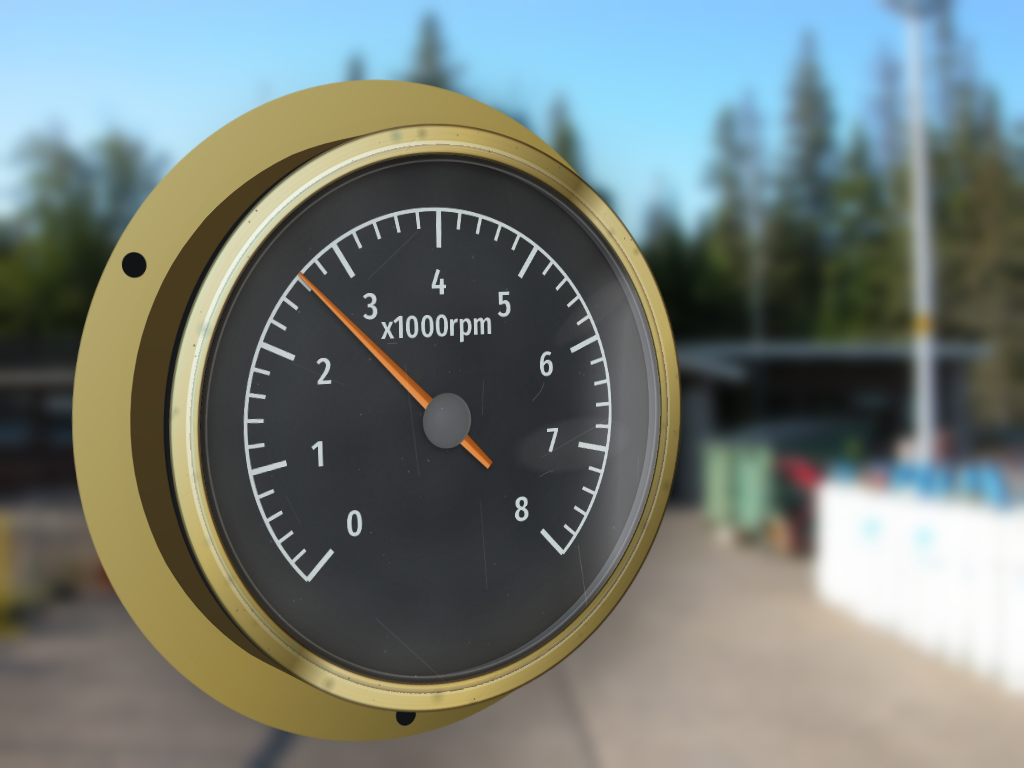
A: 2600 rpm
